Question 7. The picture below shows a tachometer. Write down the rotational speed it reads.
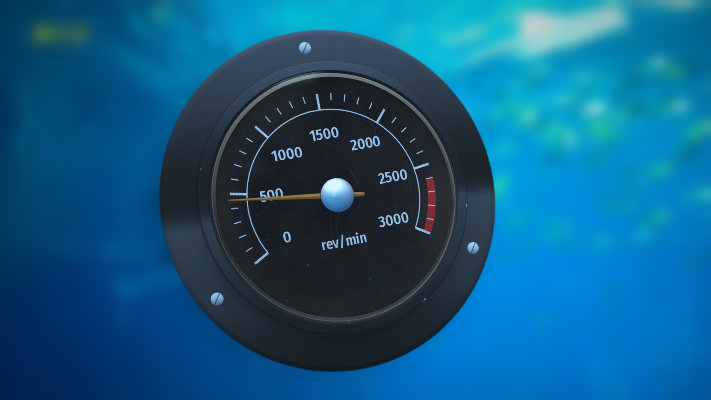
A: 450 rpm
